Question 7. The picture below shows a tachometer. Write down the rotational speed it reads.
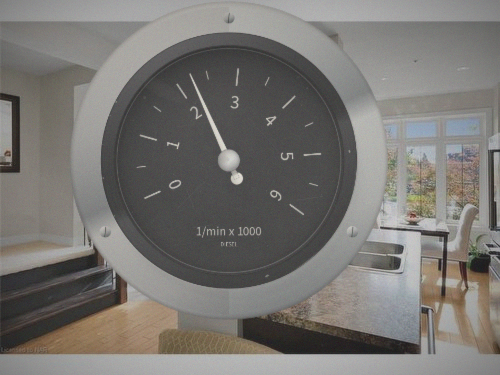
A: 2250 rpm
